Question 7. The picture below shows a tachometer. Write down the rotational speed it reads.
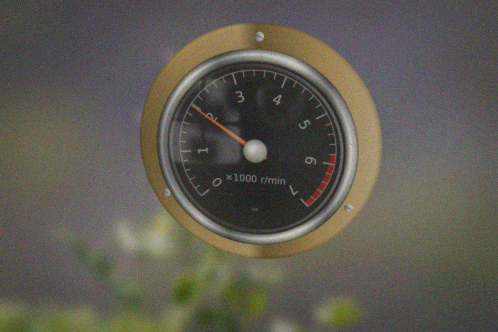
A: 2000 rpm
